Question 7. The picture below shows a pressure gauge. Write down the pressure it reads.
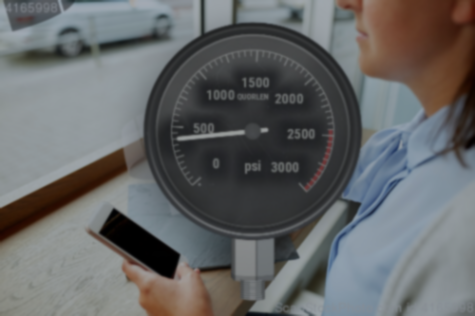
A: 400 psi
